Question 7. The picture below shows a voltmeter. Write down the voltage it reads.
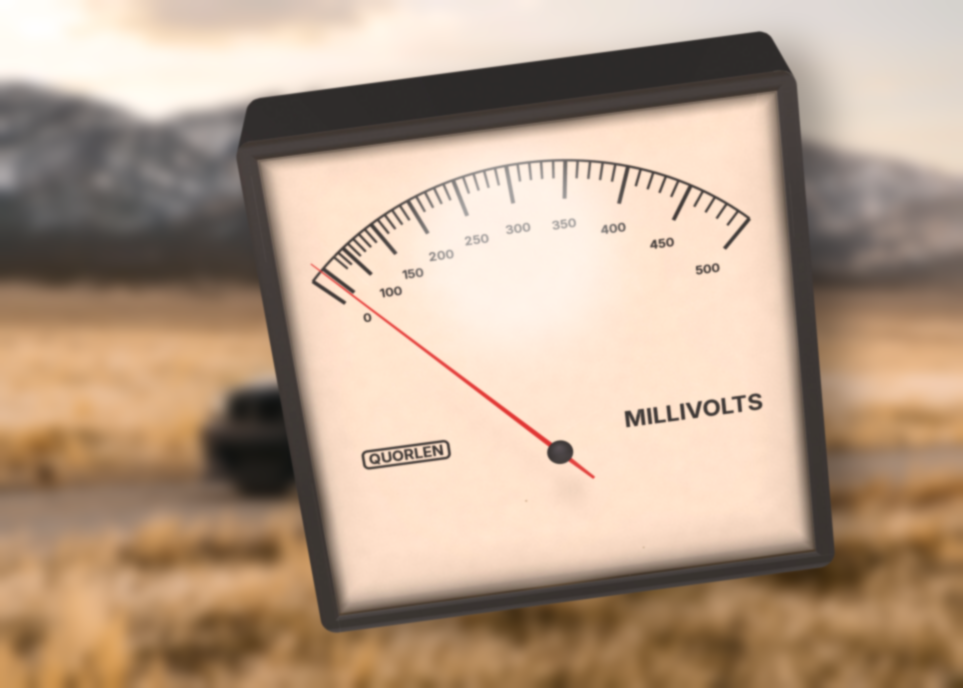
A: 50 mV
